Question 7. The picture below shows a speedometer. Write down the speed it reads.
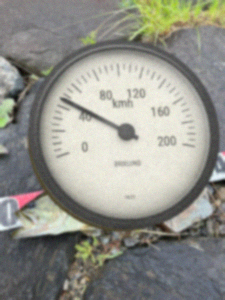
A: 45 km/h
